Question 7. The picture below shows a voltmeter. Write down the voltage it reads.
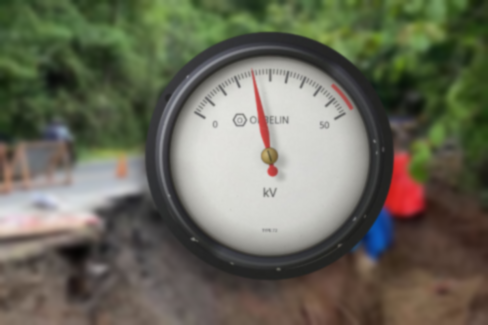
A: 20 kV
